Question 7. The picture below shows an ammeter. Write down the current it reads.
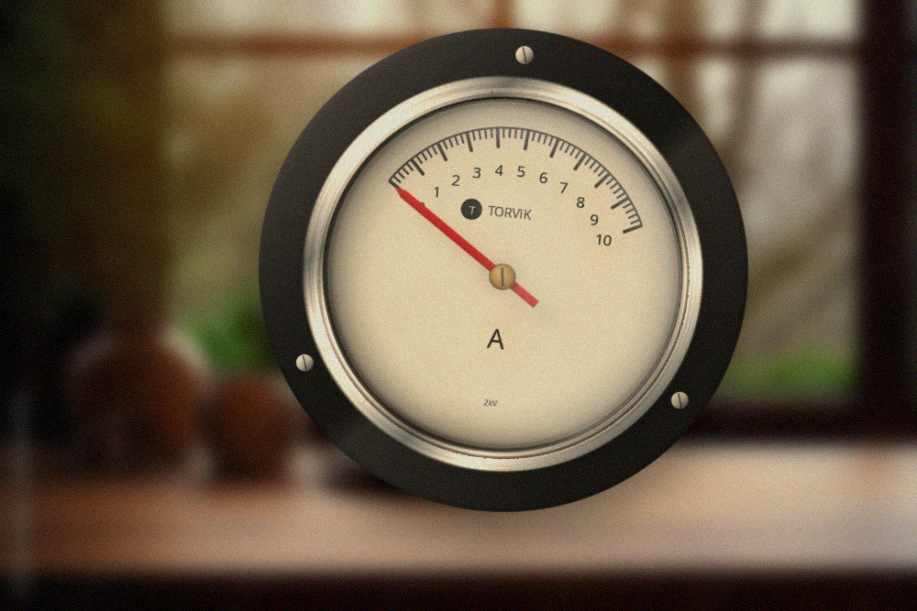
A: 0 A
